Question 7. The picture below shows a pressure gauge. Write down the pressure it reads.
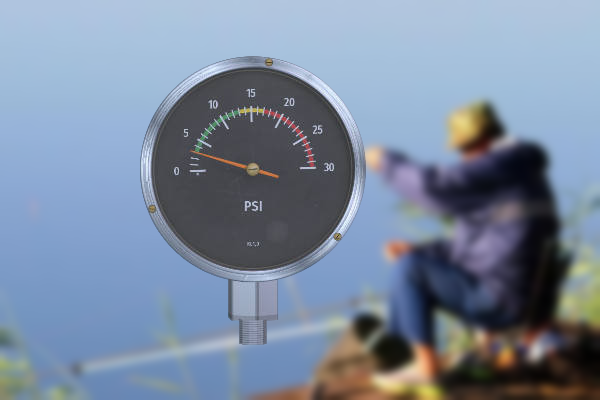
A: 3 psi
